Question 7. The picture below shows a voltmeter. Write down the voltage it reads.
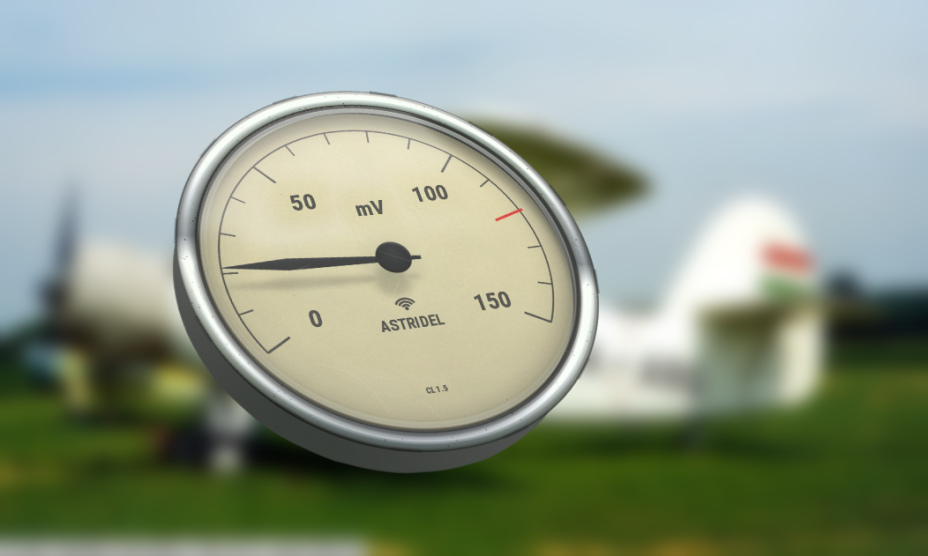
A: 20 mV
